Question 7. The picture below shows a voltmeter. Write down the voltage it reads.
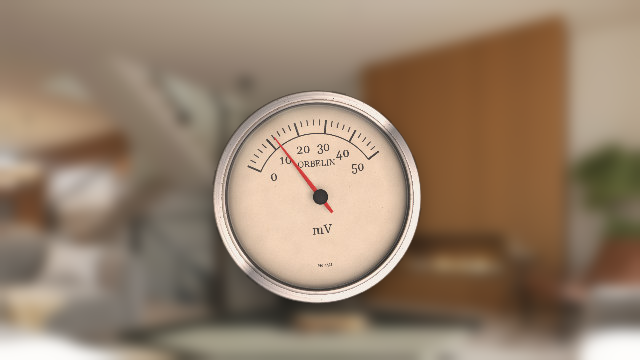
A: 12 mV
